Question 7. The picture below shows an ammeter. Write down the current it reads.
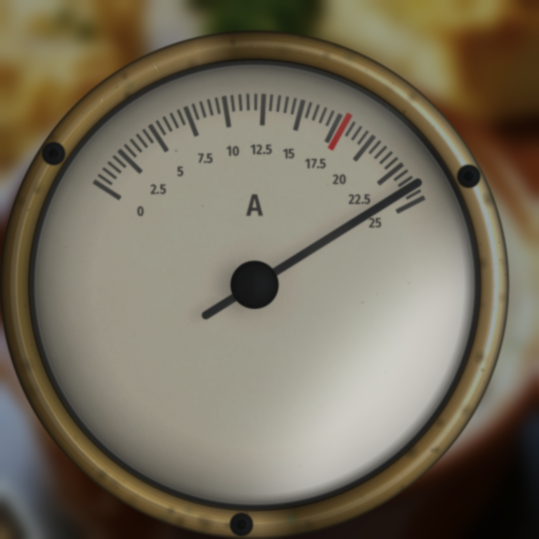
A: 24 A
